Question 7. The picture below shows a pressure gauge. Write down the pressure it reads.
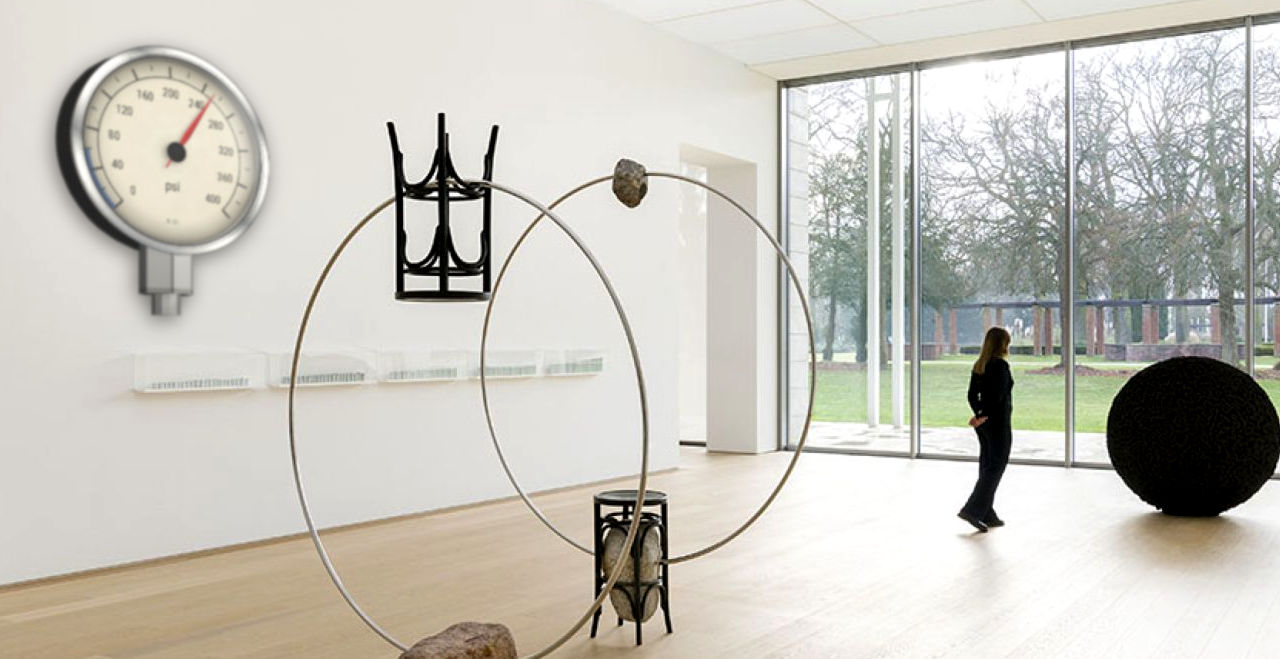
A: 250 psi
